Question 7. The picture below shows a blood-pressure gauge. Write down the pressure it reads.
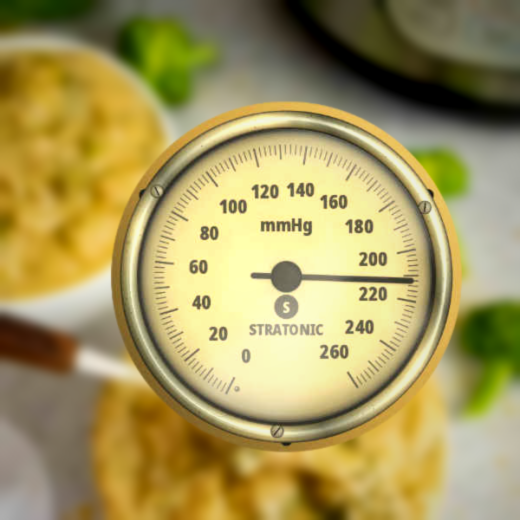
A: 212 mmHg
